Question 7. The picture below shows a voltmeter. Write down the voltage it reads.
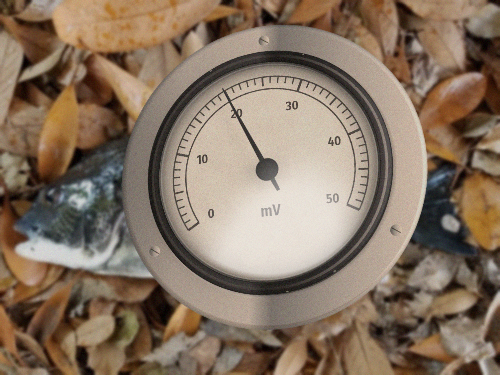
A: 20 mV
